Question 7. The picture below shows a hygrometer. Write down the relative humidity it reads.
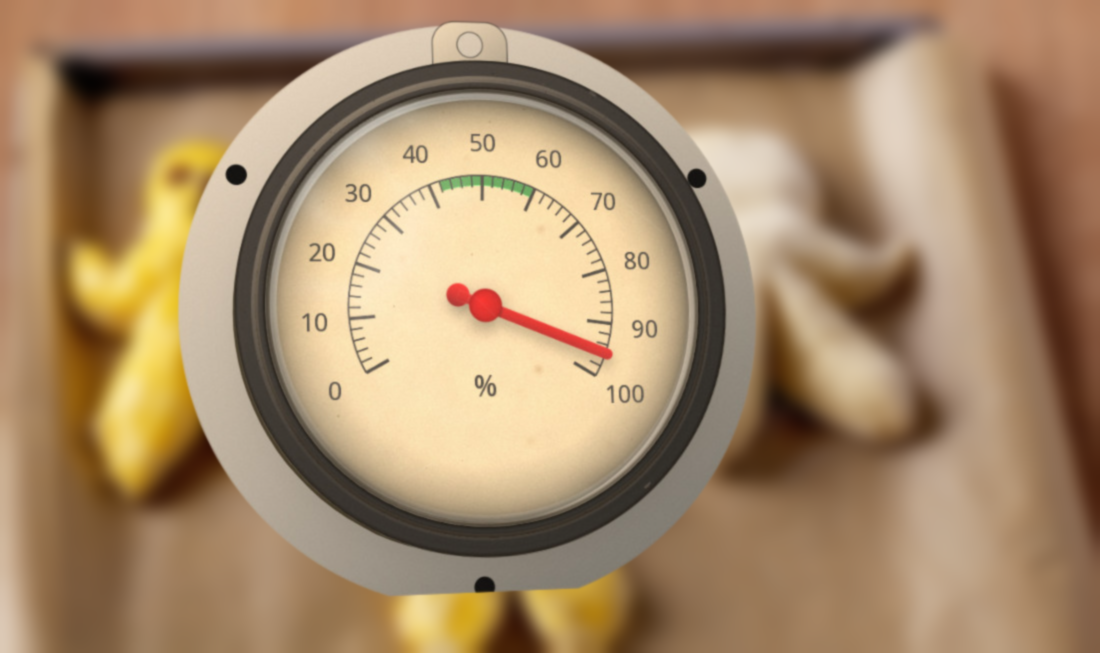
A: 96 %
